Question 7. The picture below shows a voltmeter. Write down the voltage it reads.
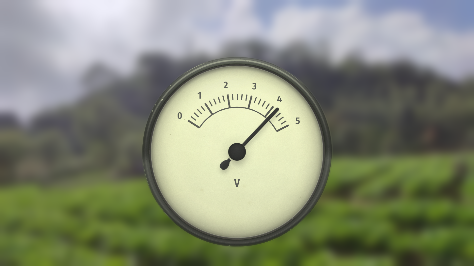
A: 4.2 V
